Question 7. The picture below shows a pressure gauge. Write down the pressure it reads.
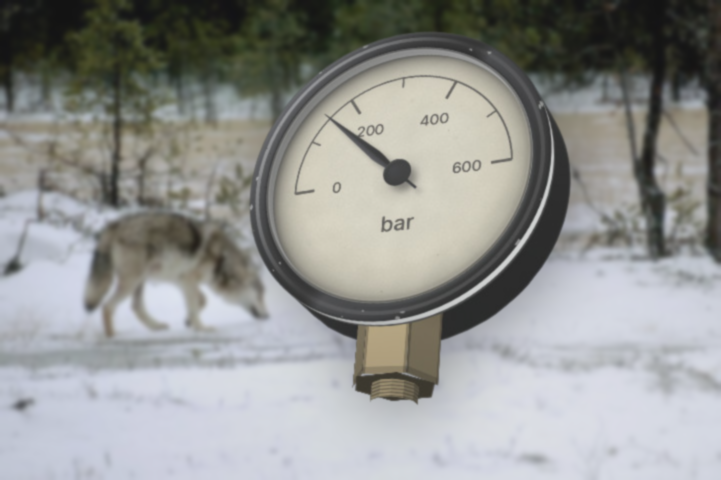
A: 150 bar
